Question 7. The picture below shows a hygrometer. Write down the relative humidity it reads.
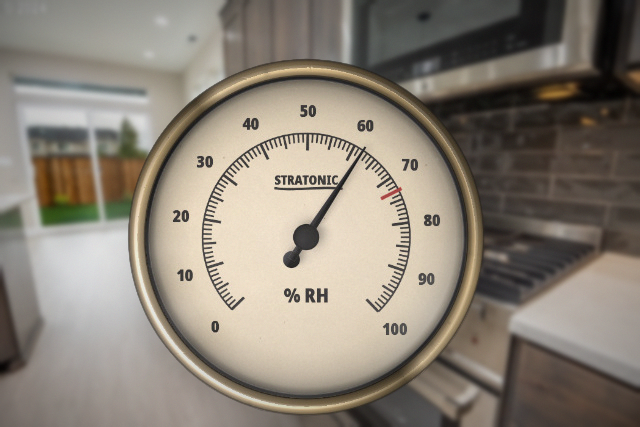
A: 62 %
